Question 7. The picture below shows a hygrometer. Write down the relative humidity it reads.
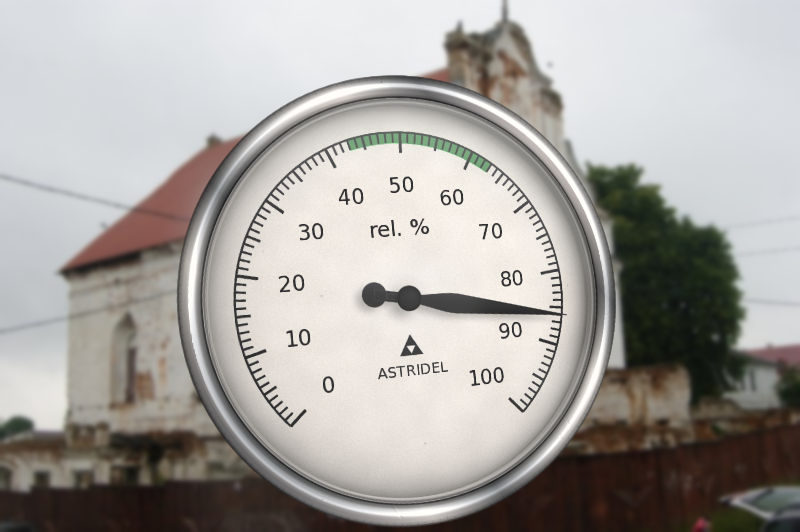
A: 86 %
